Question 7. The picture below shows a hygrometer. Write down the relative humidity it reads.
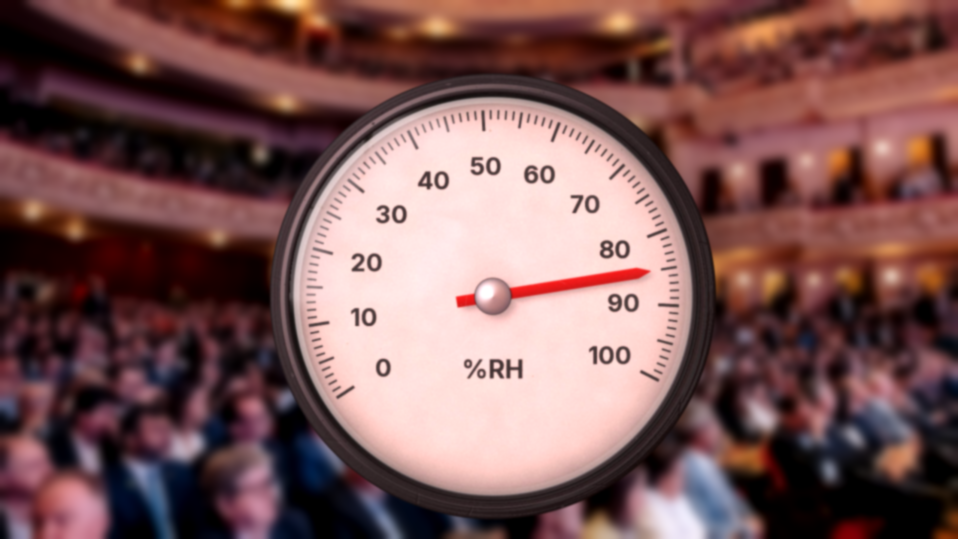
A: 85 %
